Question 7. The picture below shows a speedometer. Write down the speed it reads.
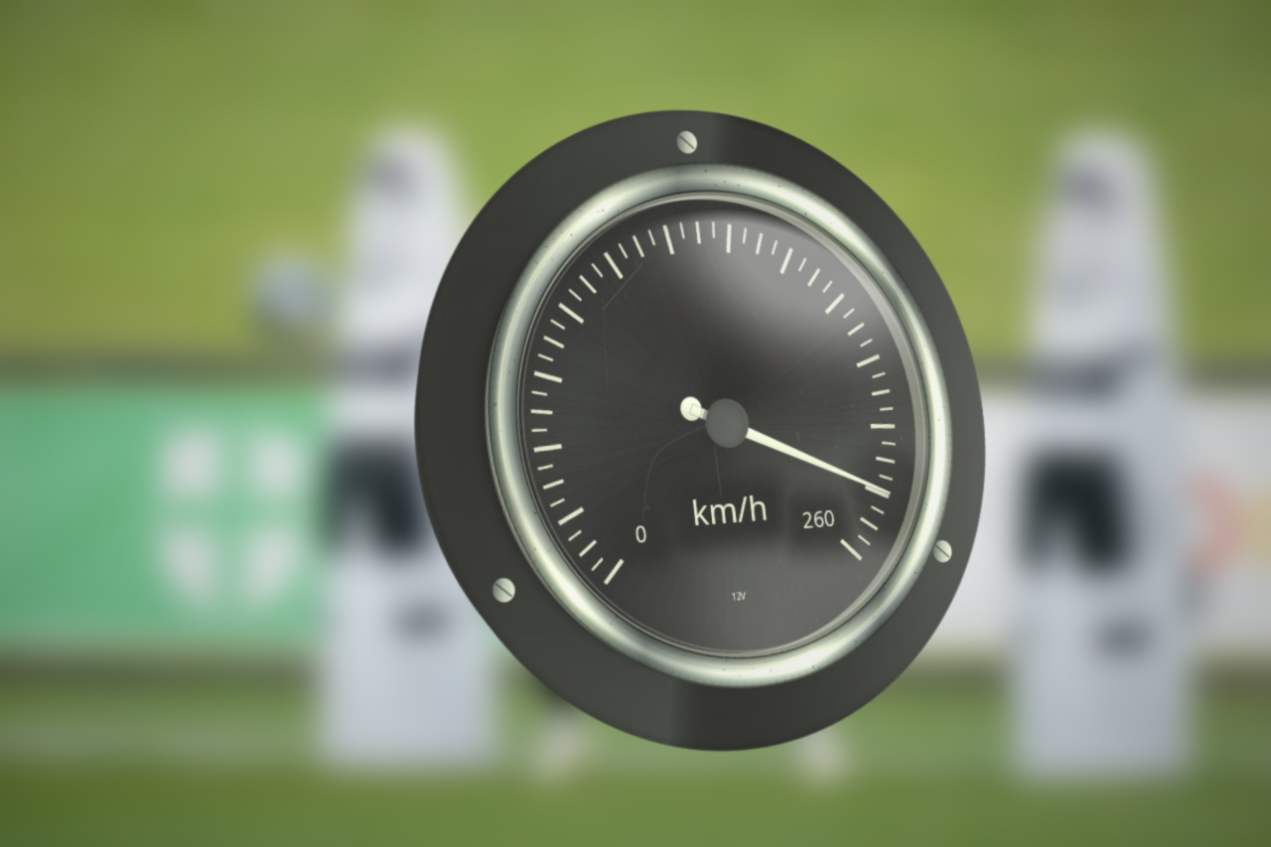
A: 240 km/h
